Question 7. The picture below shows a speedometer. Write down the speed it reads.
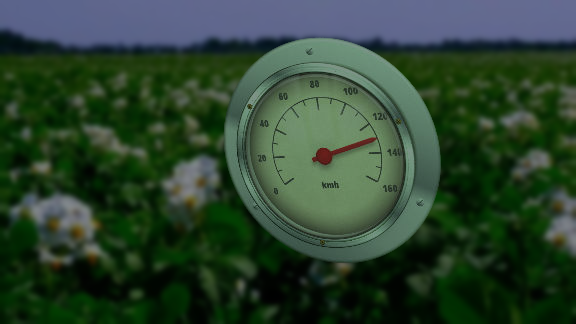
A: 130 km/h
